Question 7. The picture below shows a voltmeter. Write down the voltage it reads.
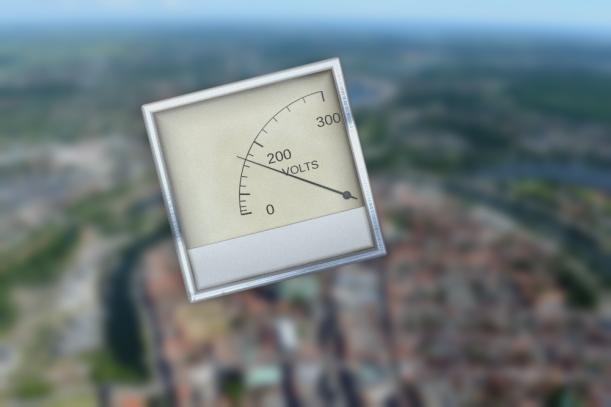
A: 170 V
